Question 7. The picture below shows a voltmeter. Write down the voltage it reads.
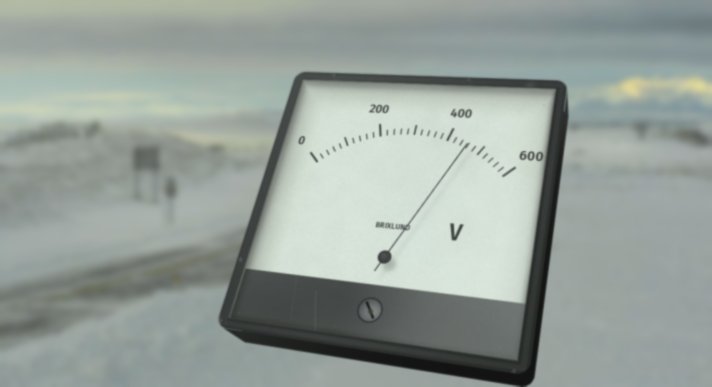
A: 460 V
